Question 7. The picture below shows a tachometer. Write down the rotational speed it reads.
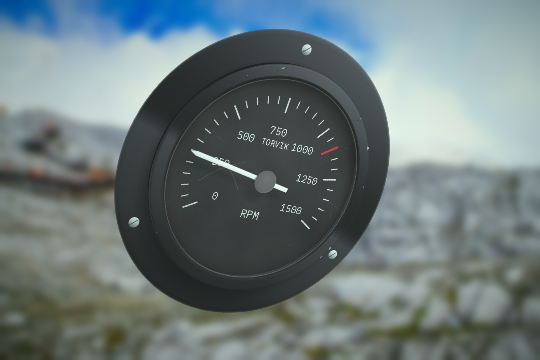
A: 250 rpm
